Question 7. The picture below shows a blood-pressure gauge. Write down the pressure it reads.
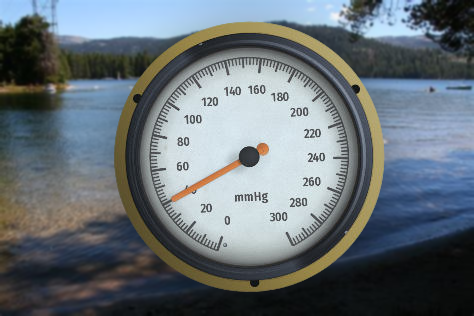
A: 40 mmHg
